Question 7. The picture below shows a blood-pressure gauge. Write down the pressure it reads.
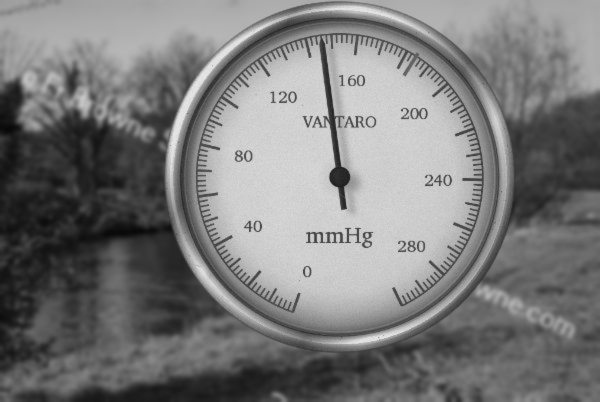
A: 146 mmHg
